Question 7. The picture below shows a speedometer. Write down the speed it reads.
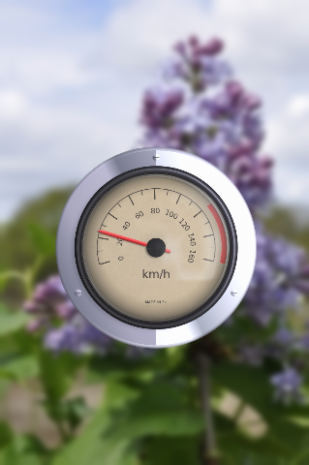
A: 25 km/h
